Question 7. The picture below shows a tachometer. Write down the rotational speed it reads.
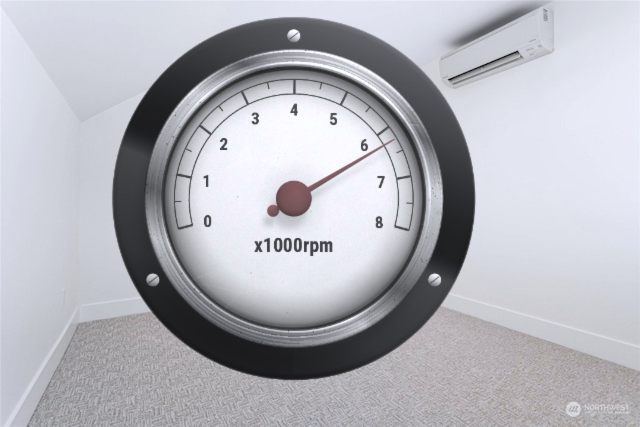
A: 6250 rpm
